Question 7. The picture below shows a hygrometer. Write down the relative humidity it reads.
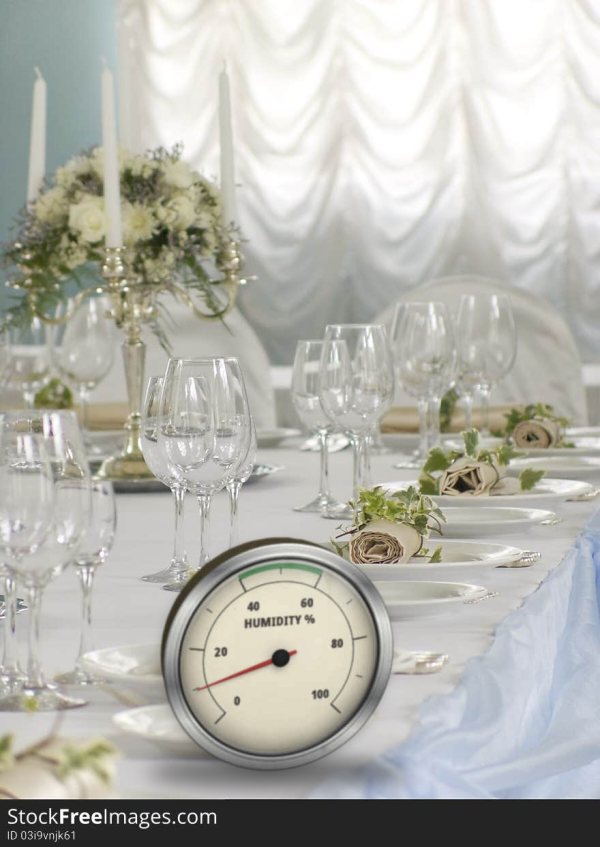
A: 10 %
